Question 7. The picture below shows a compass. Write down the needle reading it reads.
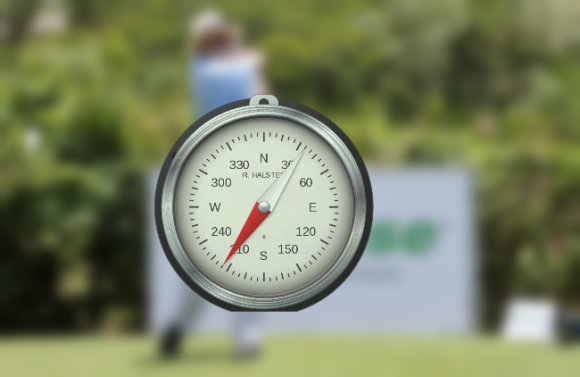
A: 215 °
